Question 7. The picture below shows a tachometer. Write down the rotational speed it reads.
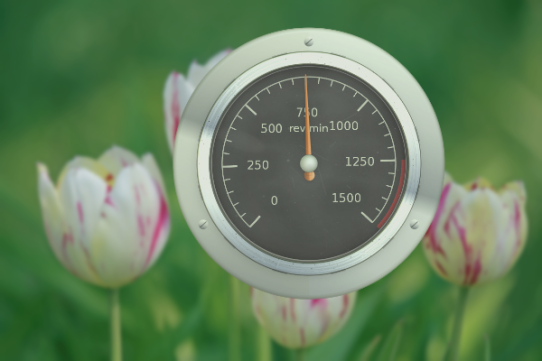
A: 750 rpm
